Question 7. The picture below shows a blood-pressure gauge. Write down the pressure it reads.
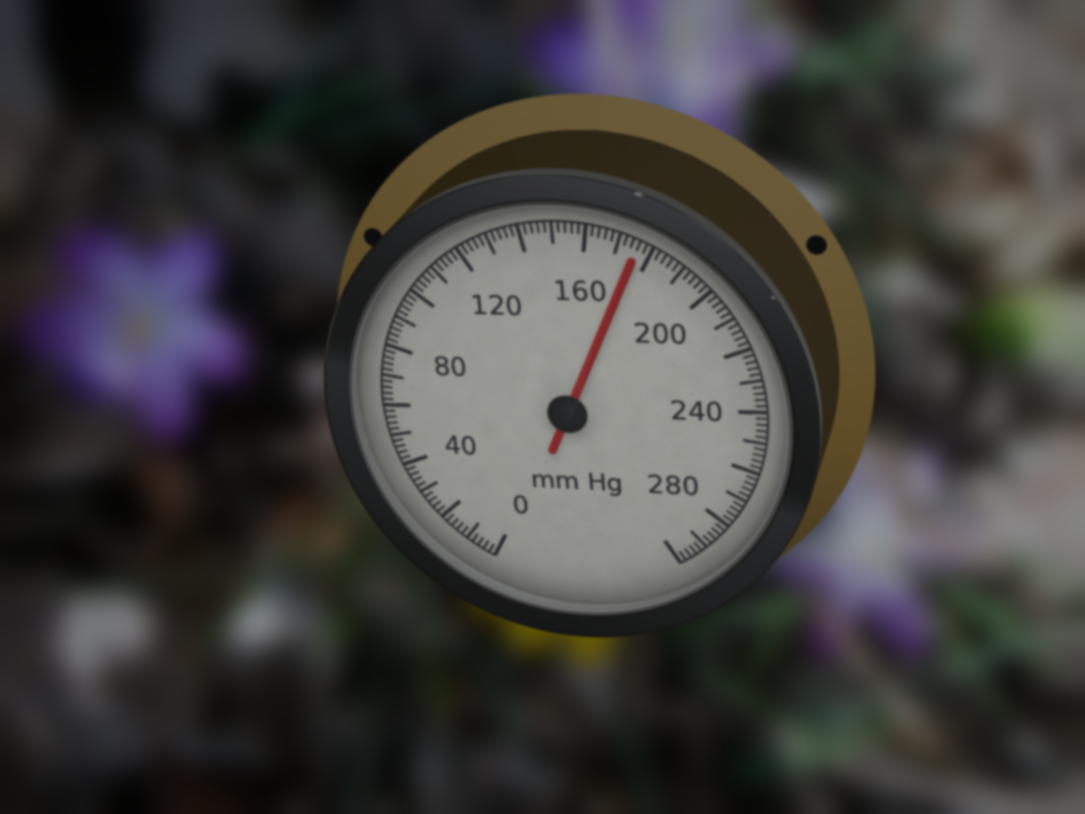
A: 176 mmHg
